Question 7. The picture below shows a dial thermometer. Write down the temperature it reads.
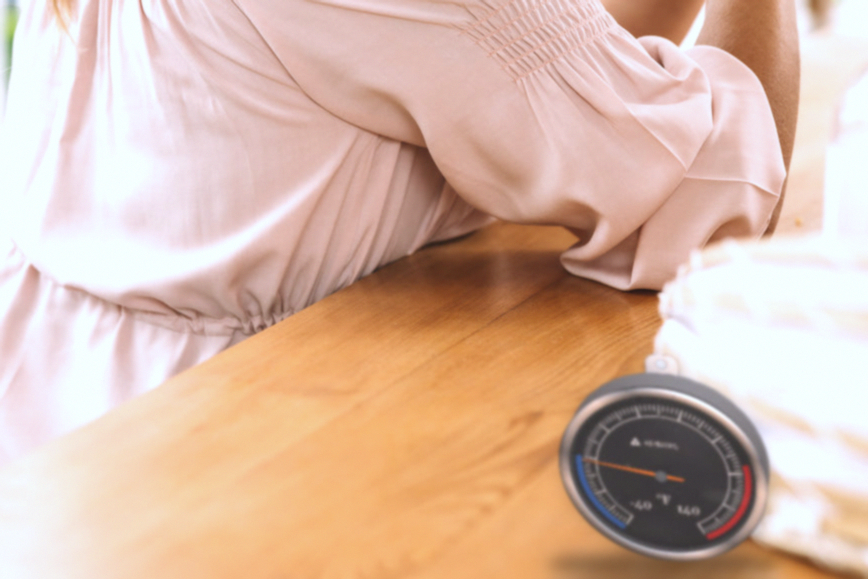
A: 0 °F
